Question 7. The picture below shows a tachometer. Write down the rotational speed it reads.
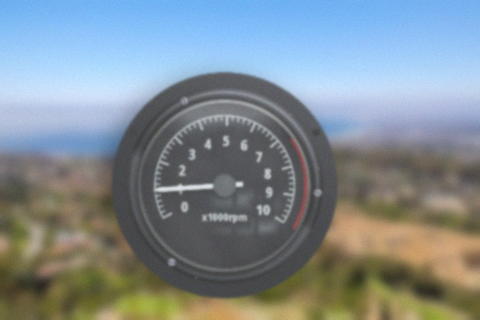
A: 1000 rpm
